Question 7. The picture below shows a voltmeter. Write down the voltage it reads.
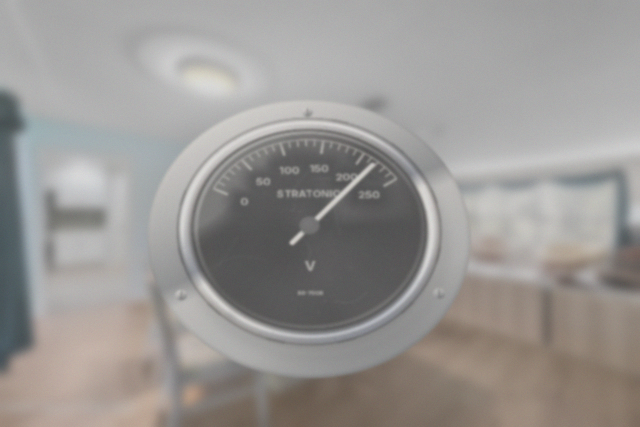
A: 220 V
